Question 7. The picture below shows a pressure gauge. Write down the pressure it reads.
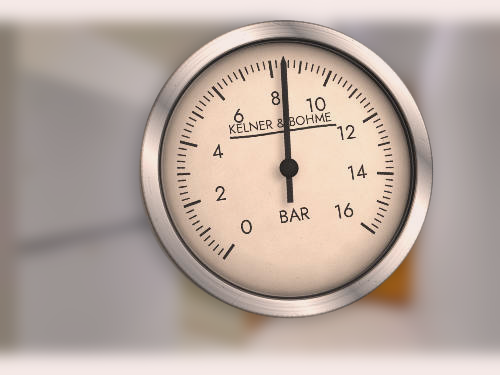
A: 8.4 bar
